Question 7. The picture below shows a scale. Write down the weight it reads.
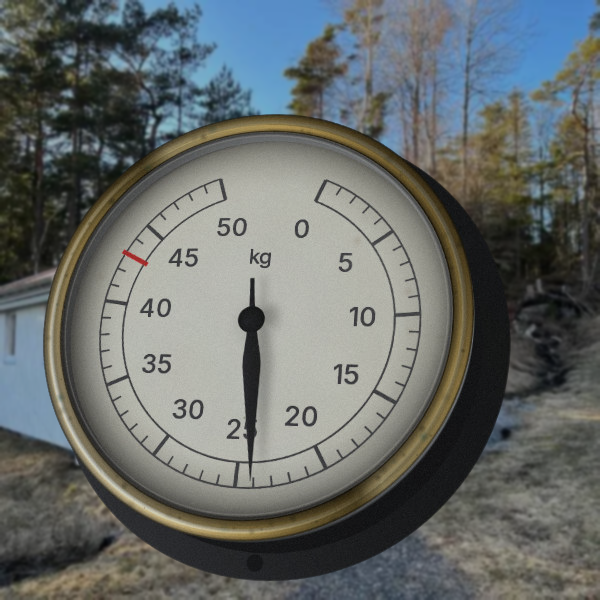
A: 24 kg
